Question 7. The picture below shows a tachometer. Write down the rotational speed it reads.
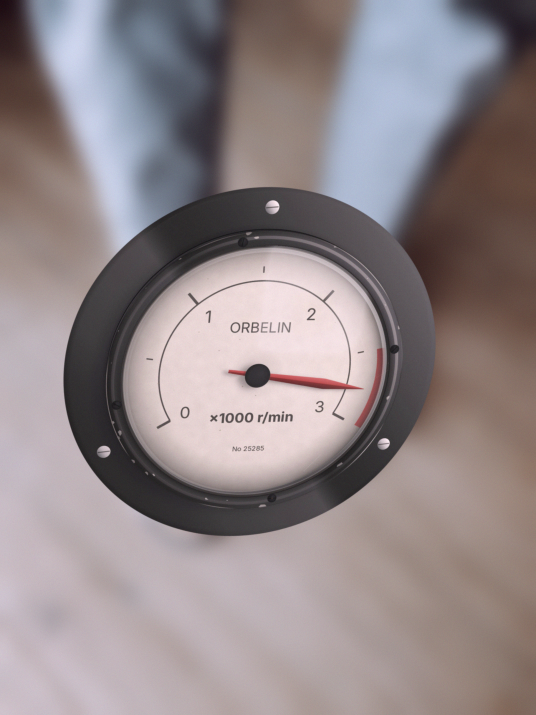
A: 2750 rpm
